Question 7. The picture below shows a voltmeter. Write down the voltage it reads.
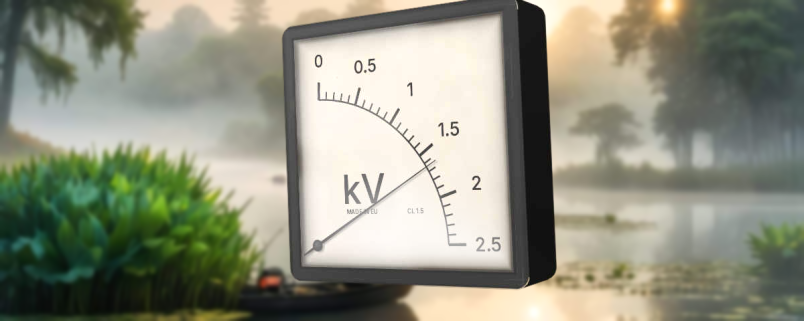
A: 1.65 kV
